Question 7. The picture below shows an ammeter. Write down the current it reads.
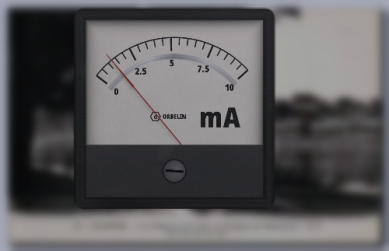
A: 1.25 mA
